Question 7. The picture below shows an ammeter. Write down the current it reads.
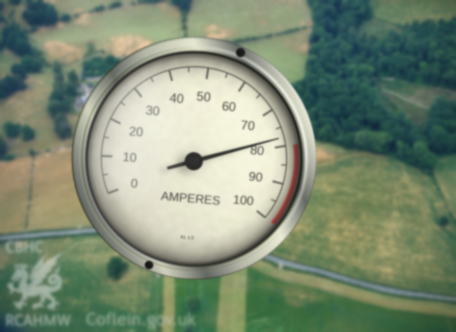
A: 77.5 A
